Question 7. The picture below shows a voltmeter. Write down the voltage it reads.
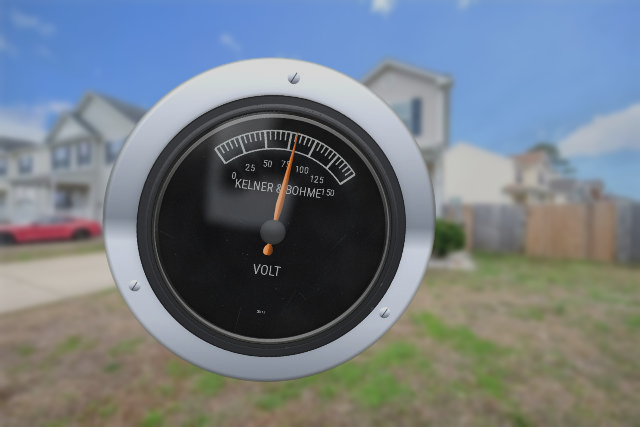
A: 80 V
